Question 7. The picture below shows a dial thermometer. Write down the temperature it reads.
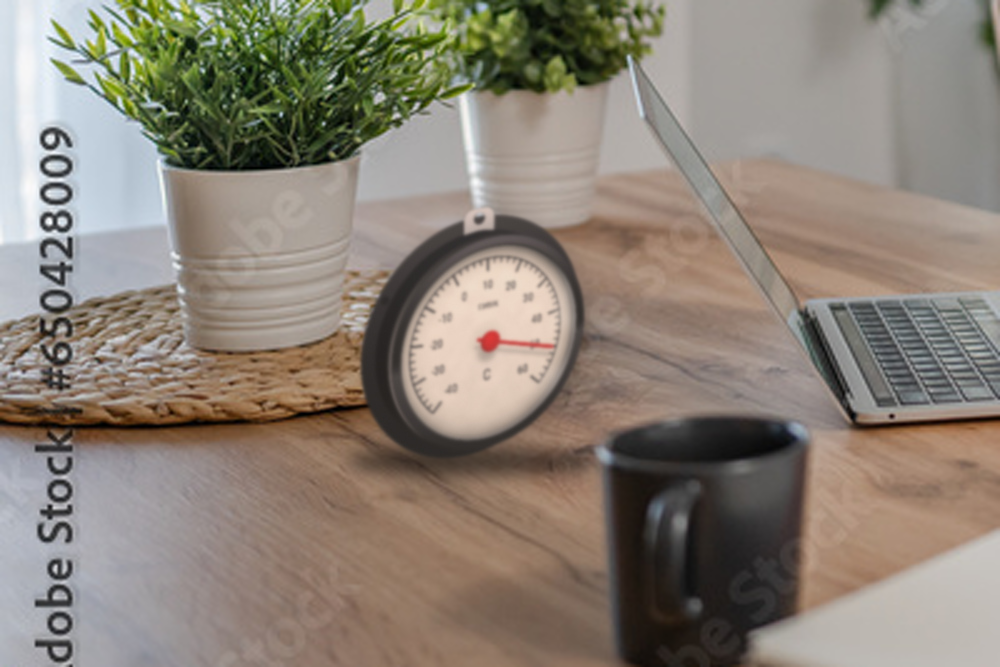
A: 50 °C
